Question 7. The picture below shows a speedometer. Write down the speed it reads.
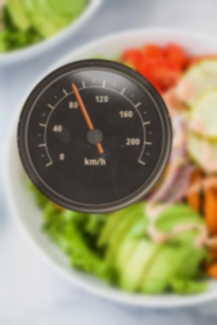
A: 90 km/h
